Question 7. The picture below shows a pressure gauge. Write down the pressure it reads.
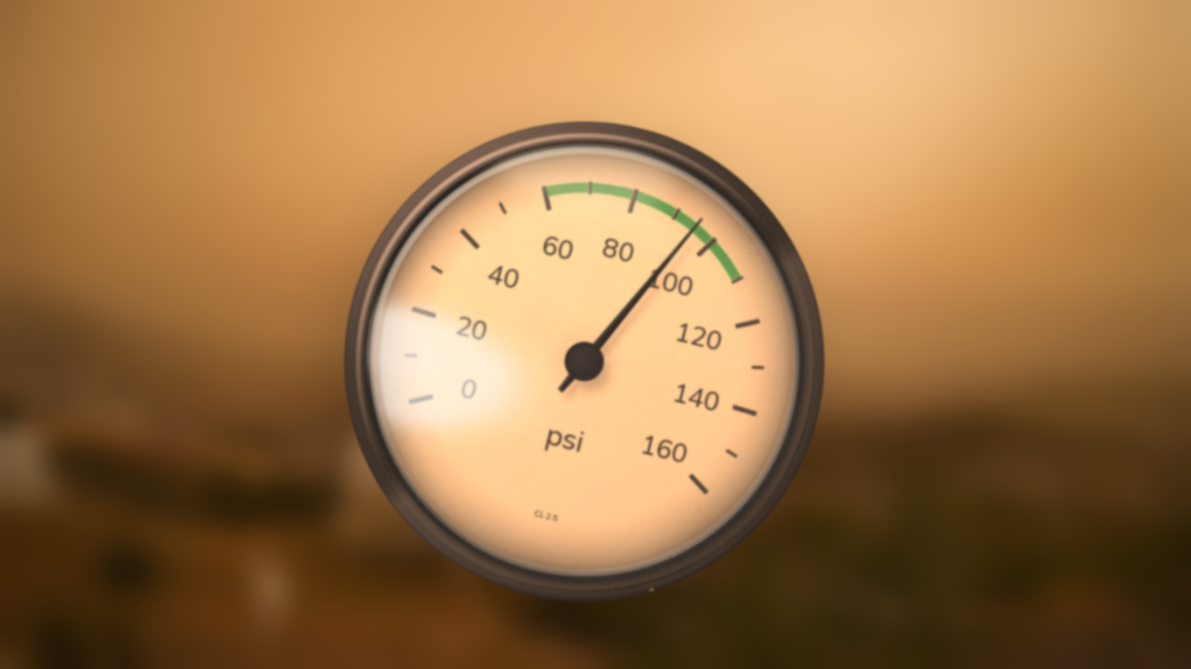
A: 95 psi
